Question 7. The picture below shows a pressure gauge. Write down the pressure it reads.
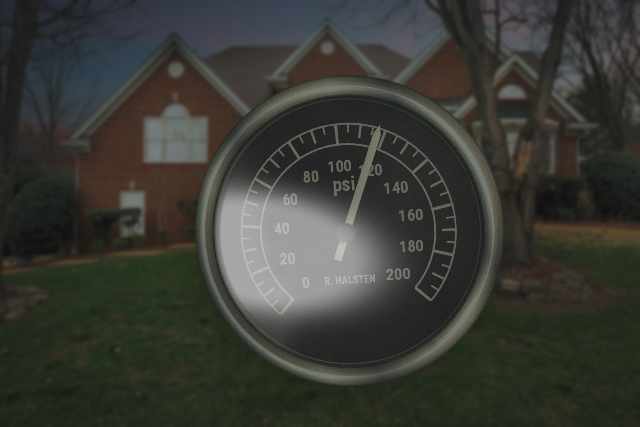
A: 117.5 psi
